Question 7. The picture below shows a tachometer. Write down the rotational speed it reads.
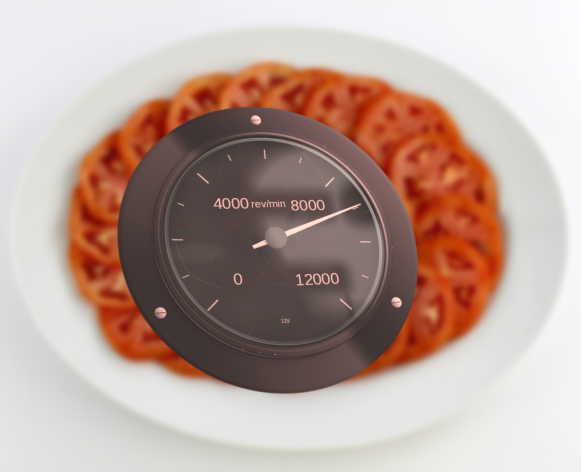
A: 9000 rpm
